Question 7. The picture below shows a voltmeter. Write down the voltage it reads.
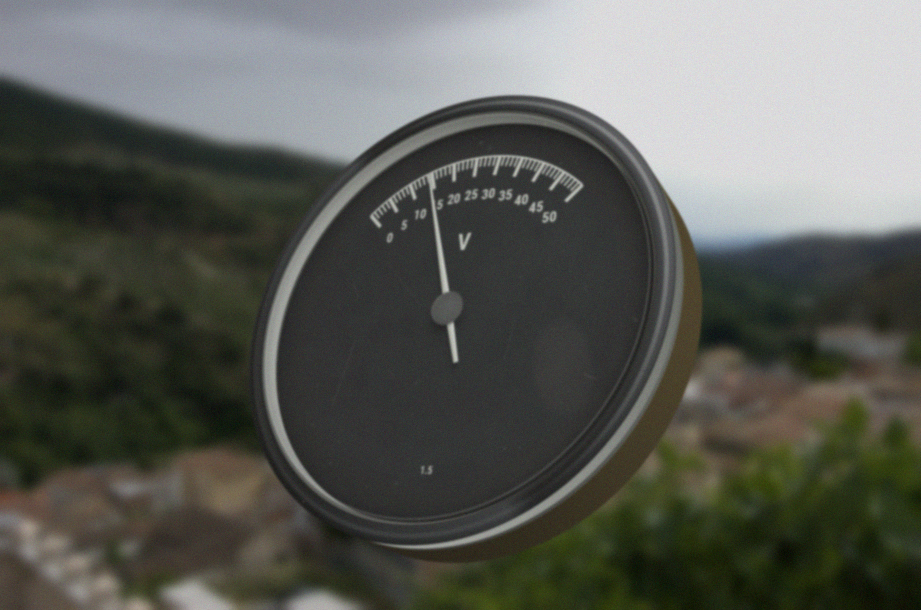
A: 15 V
